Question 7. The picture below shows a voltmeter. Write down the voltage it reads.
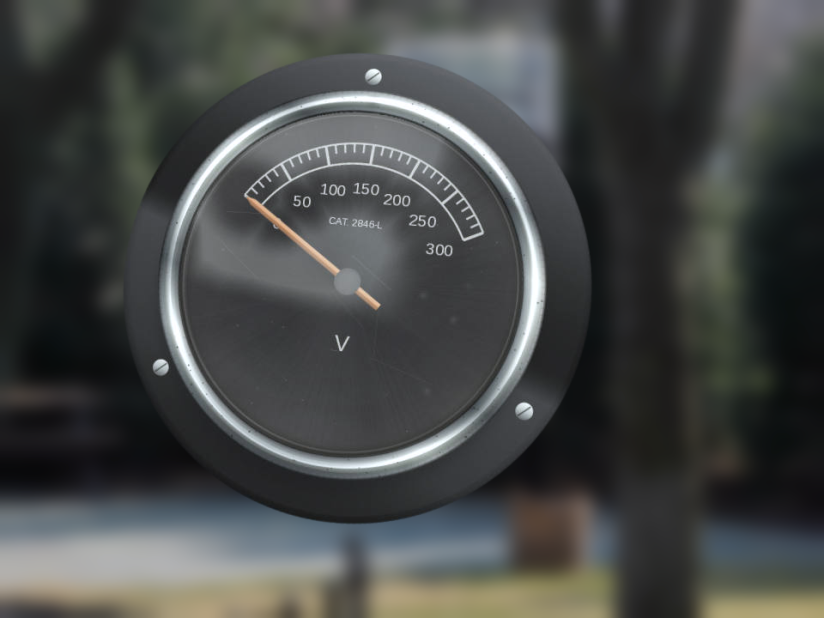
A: 0 V
